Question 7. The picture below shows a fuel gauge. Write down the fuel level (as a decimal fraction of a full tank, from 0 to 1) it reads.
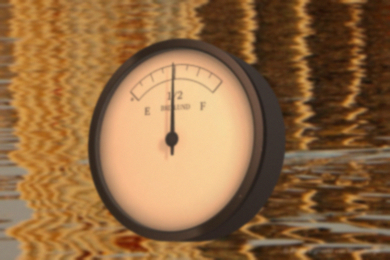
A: 0.5
